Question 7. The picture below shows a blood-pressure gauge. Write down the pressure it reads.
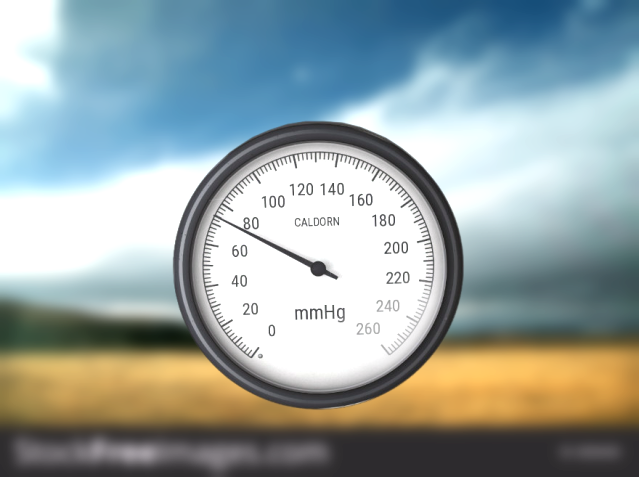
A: 74 mmHg
